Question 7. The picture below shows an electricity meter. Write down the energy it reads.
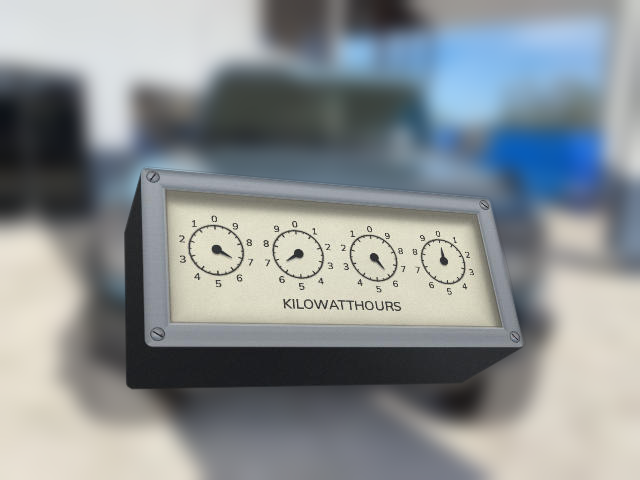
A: 6660 kWh
